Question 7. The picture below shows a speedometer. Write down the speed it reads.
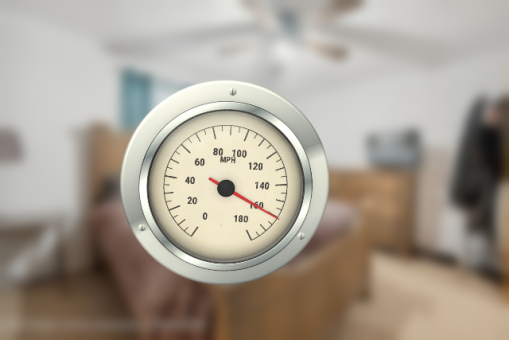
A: 160 mph
